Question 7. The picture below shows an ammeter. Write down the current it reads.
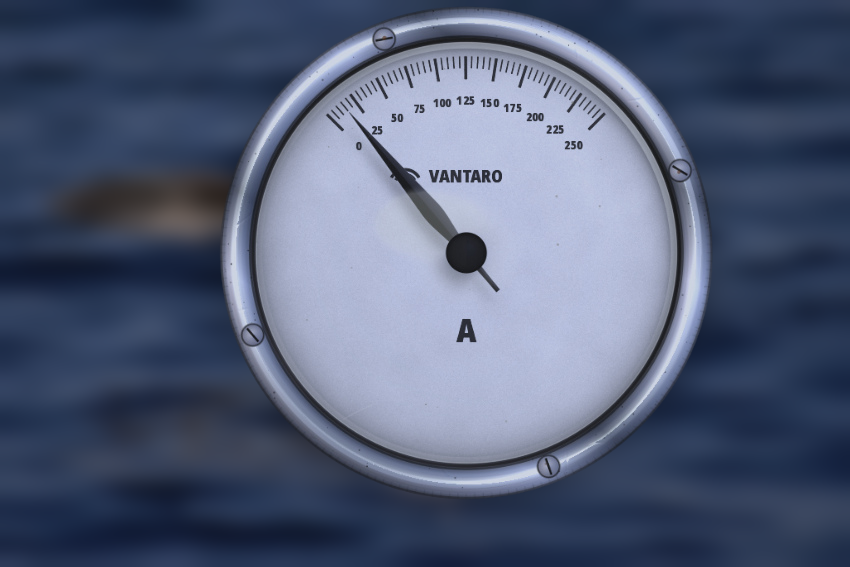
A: 15 A
